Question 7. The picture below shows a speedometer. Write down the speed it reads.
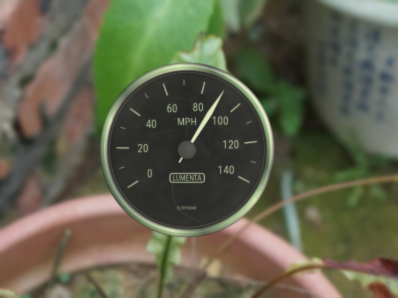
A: 90 mph
